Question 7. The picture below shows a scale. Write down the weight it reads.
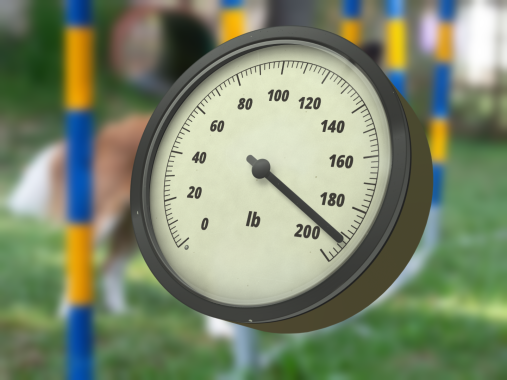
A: 192 lb
